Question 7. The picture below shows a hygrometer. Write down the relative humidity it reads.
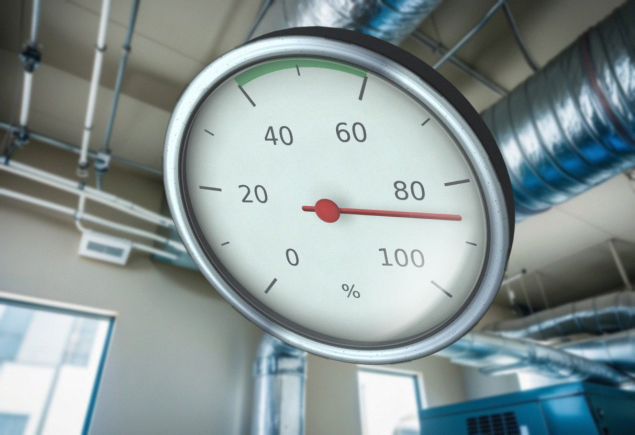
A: 85 %
